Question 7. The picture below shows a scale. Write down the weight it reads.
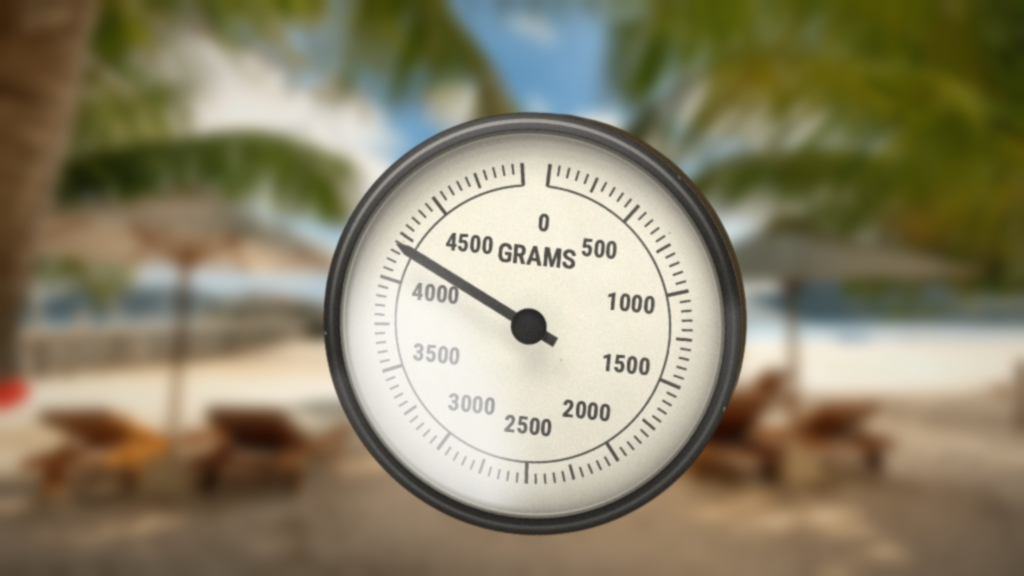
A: 4200 g
